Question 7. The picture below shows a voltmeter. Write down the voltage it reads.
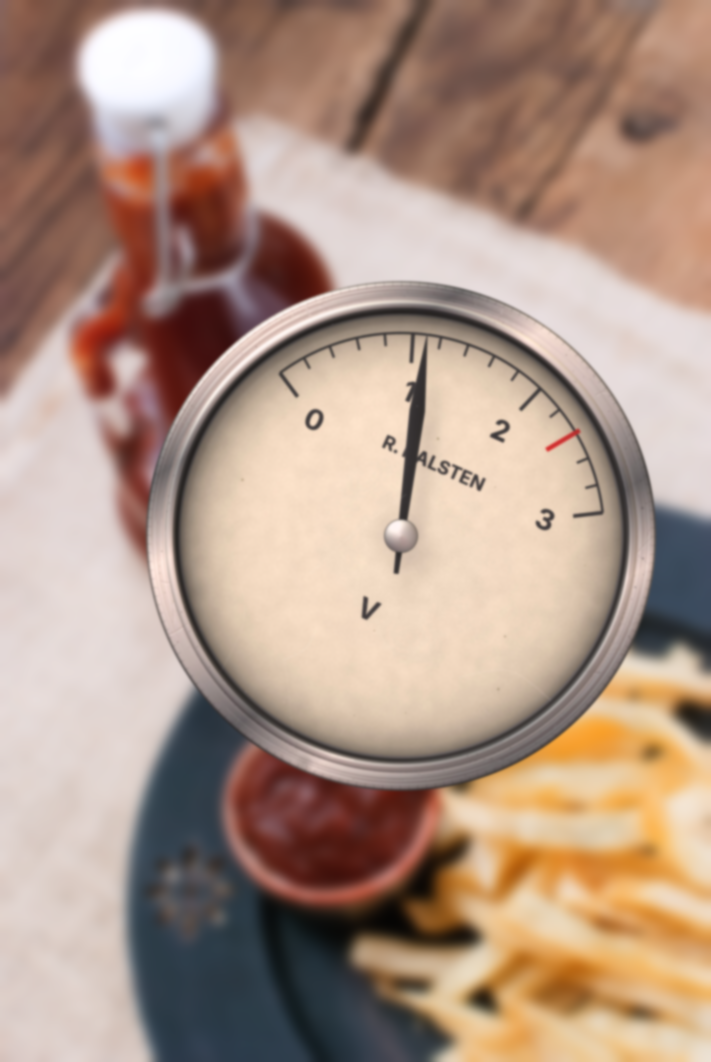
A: 1.1 V
